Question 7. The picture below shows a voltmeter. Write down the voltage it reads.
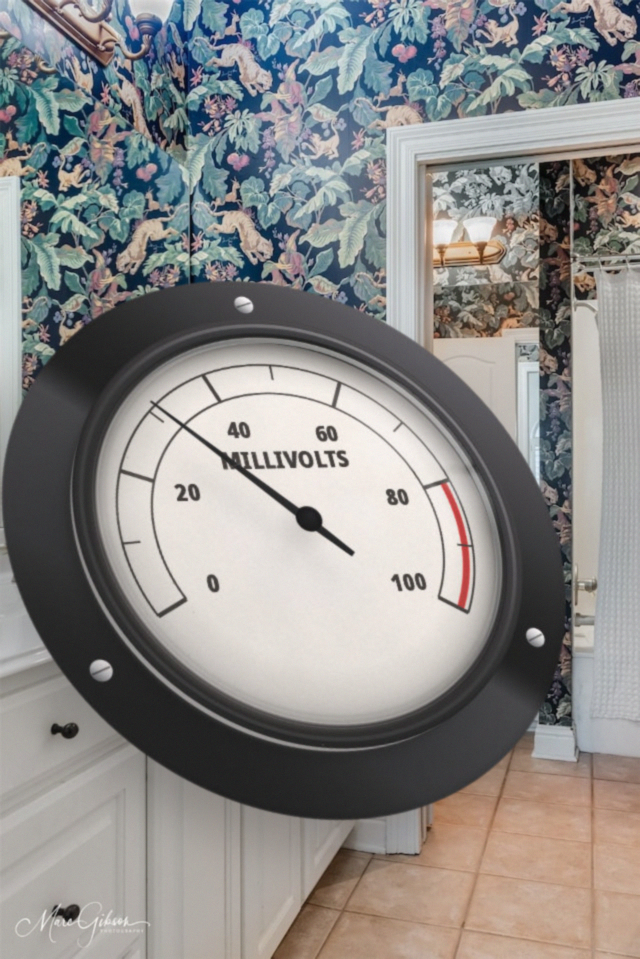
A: 30 mV
